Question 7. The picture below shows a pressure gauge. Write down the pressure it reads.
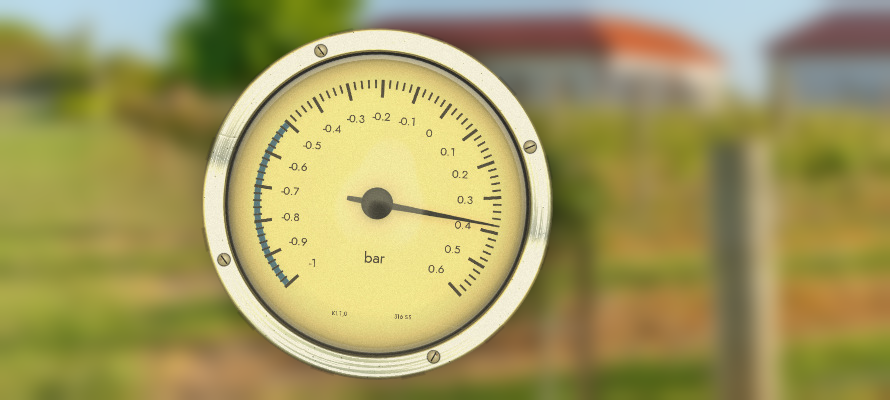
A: 0.38 bar
